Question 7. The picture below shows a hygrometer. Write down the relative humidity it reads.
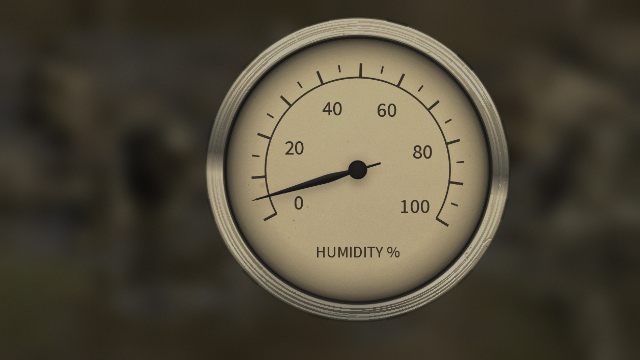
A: 5 %
